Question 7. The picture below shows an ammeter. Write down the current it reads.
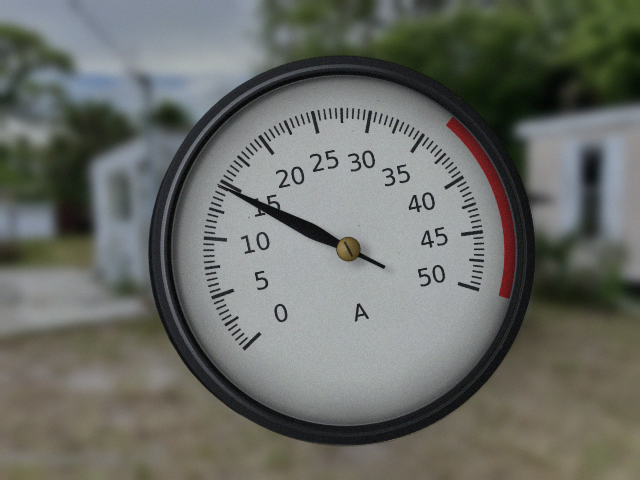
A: 14.5 A
